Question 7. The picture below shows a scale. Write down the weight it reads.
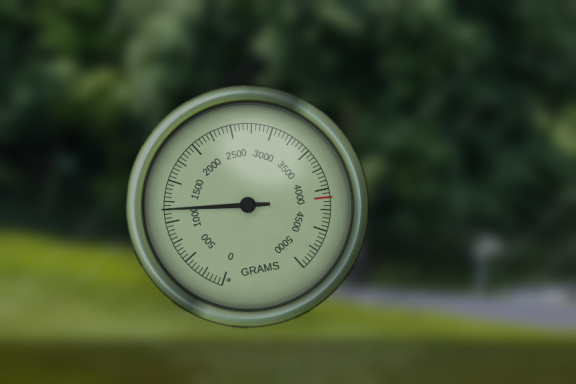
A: 1150 g
